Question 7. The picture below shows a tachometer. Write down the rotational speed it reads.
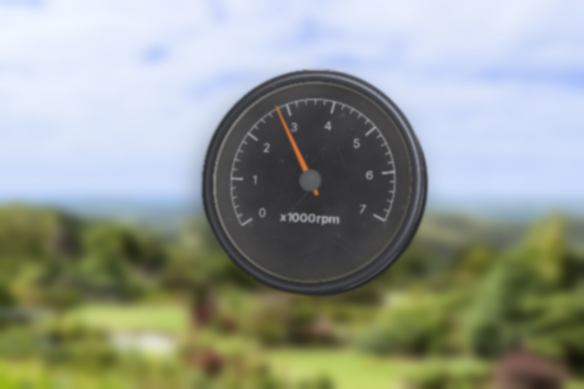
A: 2800 rpm
